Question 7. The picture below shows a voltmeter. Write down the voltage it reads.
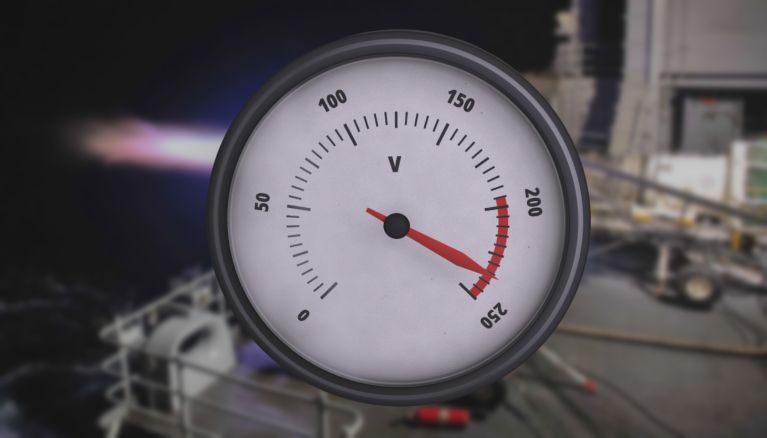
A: 235 V
